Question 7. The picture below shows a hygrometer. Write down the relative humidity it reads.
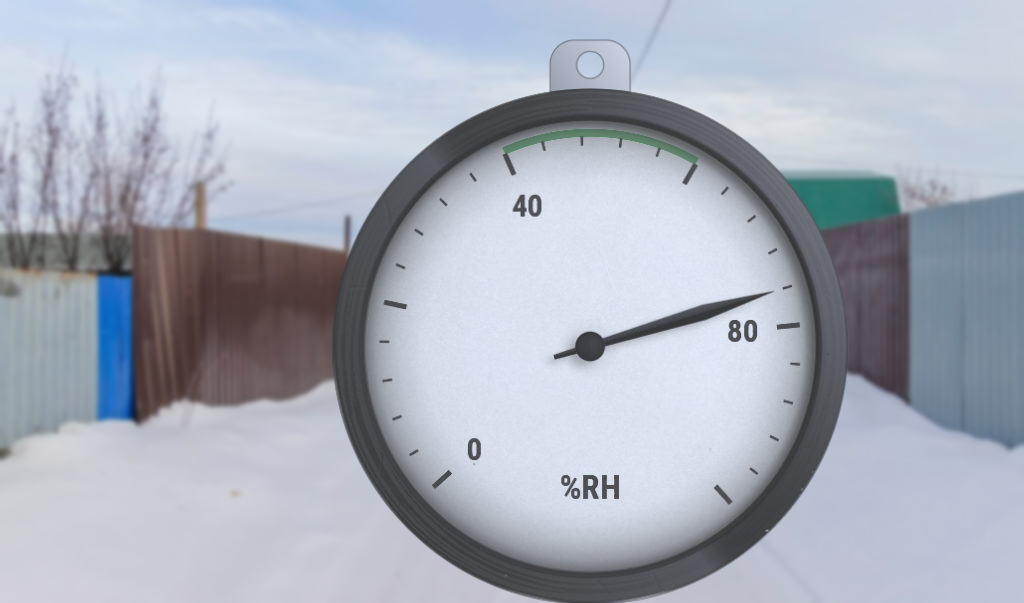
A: 76 %
